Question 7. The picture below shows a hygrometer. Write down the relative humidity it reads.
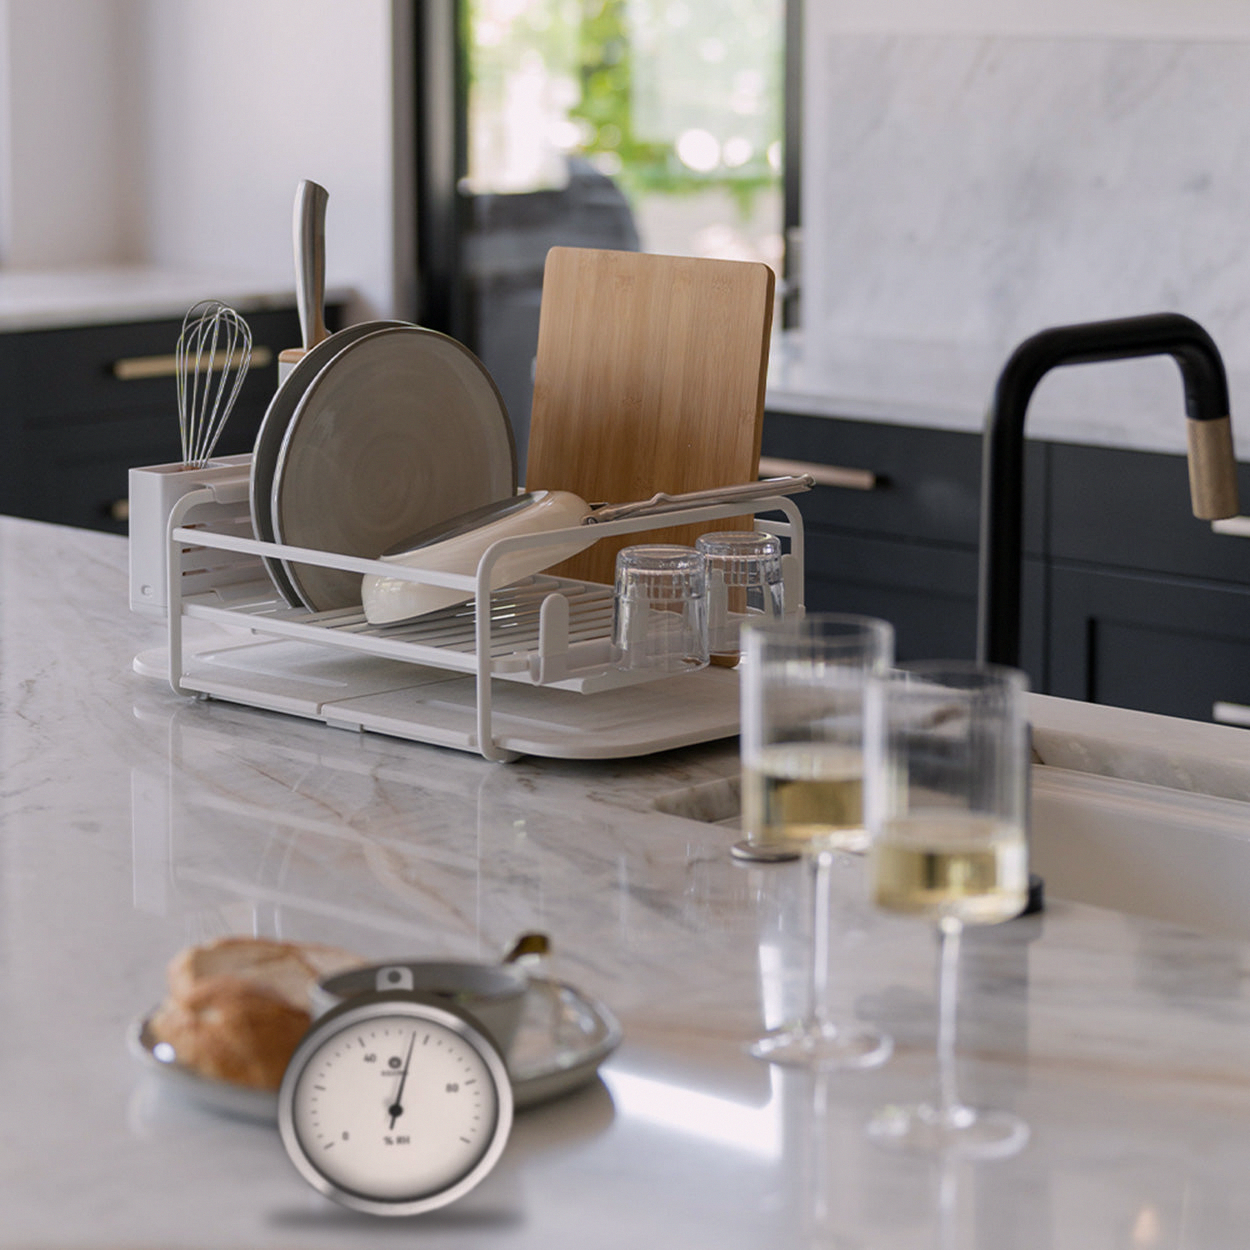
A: 56 %
